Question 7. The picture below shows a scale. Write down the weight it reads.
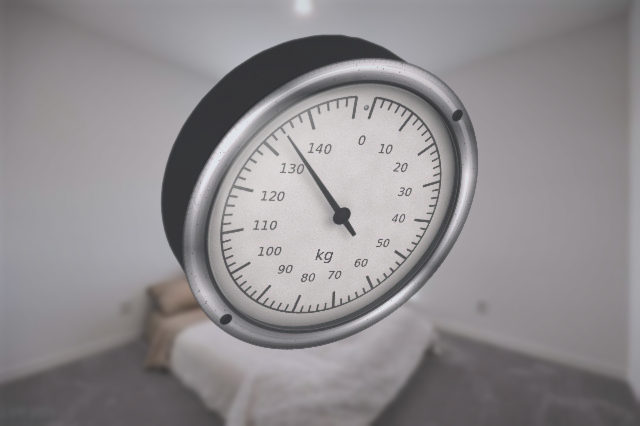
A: 134 kg
